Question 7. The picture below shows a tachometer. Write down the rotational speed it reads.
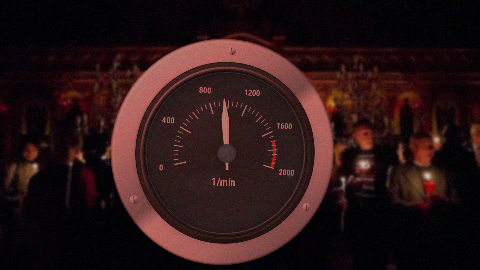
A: 950 rpm
